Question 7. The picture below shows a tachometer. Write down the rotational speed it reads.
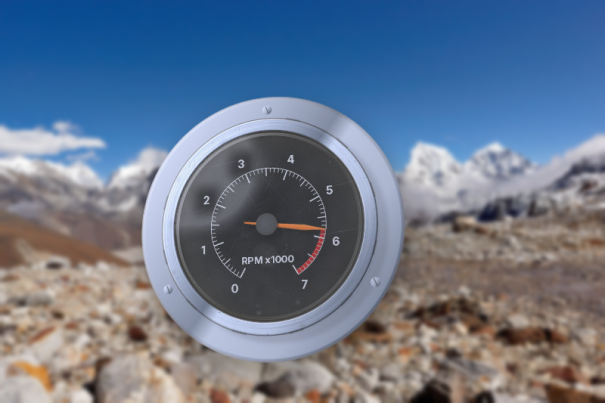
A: 5800 rpm
